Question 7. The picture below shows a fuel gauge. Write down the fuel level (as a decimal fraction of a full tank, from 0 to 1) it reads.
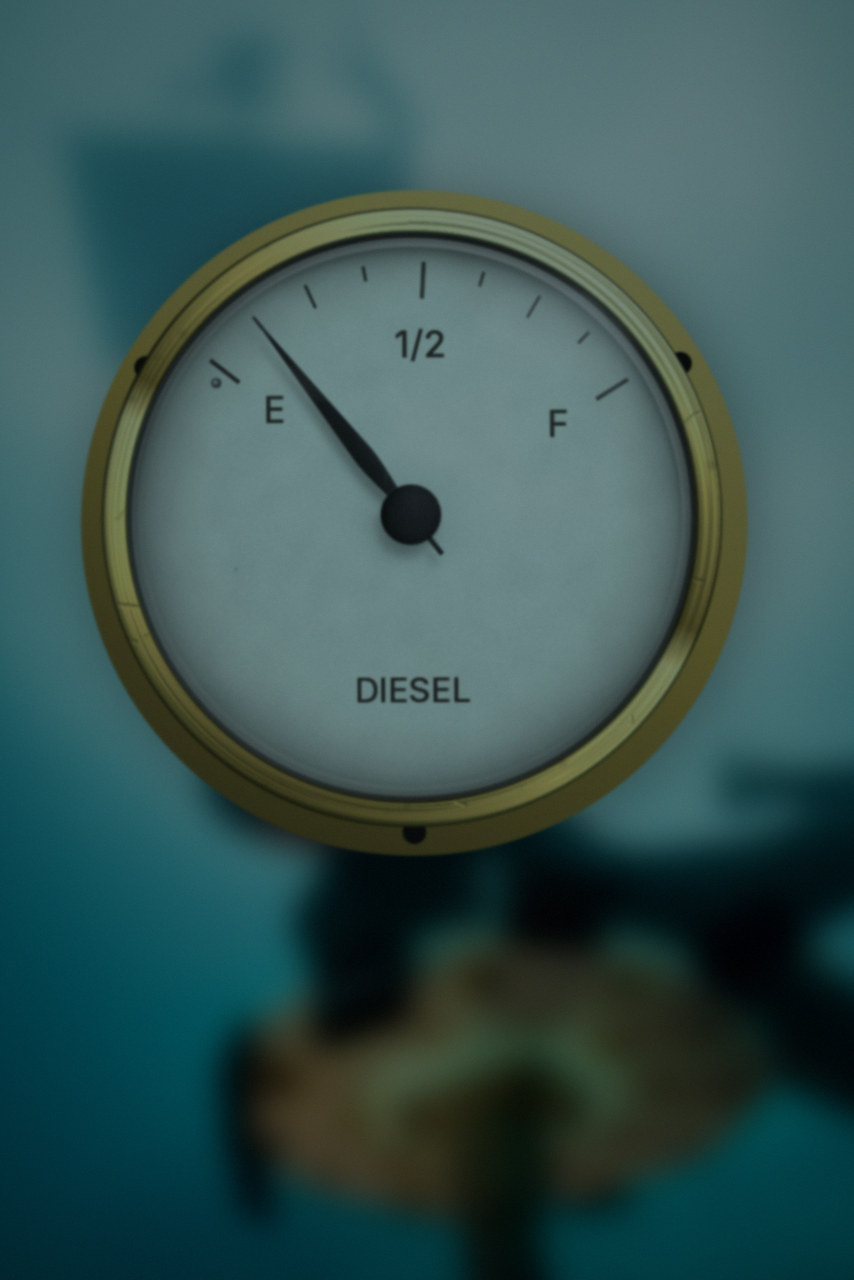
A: 0.125
